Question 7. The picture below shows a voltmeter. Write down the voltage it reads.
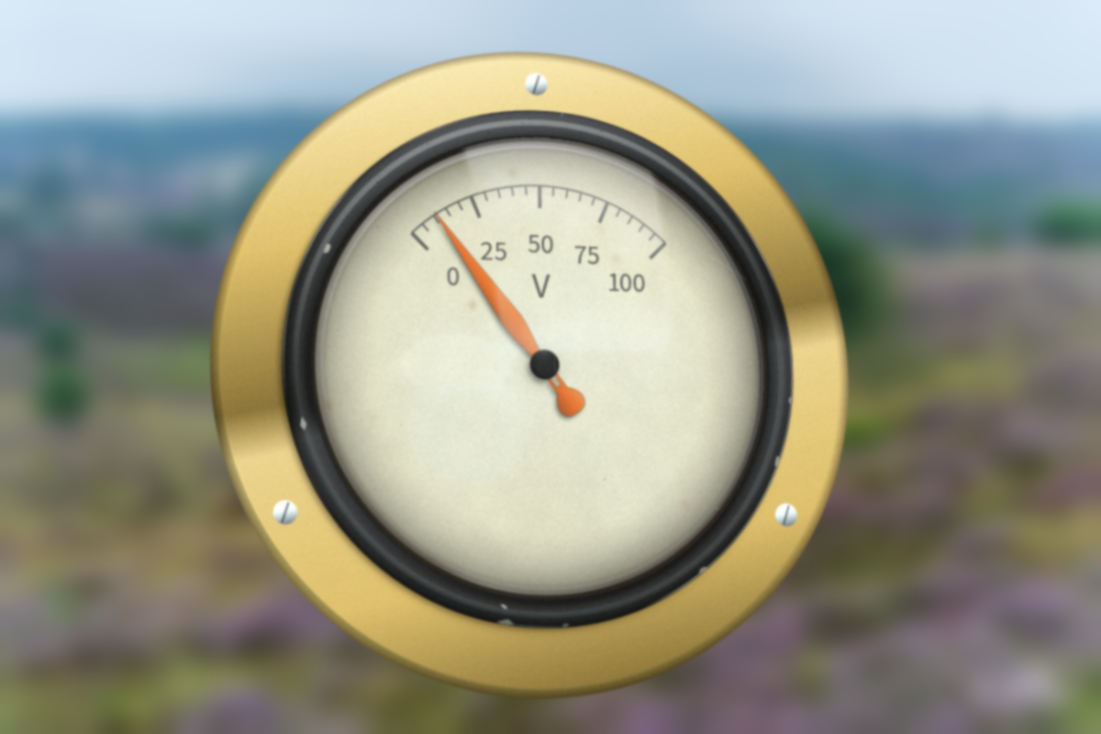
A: 10 V
